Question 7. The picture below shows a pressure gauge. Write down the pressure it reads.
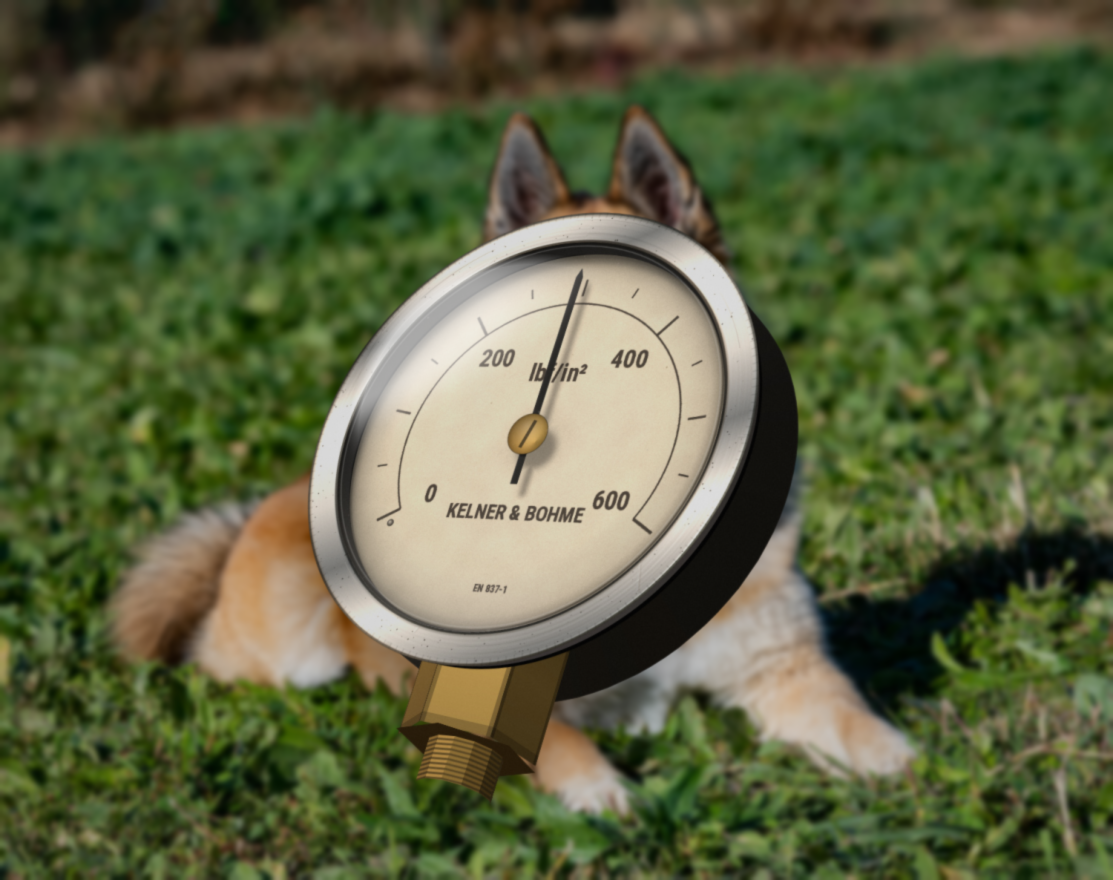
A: 300 psi
